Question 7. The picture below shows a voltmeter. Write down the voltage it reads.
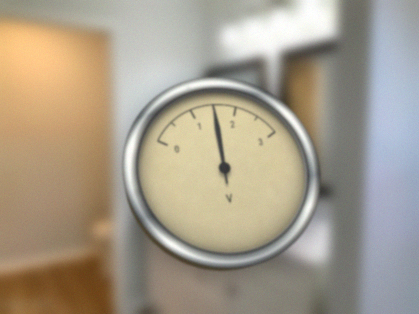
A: 1.5 V
